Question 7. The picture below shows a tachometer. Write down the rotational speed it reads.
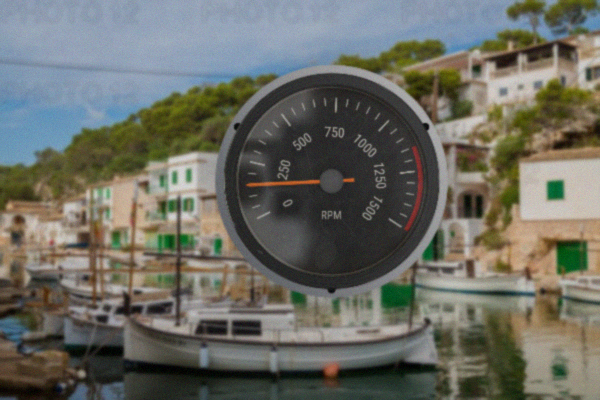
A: 150 rpm
